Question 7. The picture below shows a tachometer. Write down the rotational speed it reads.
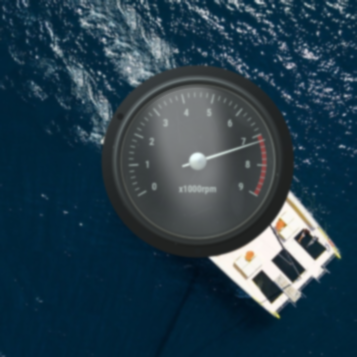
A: 7200 rpm
